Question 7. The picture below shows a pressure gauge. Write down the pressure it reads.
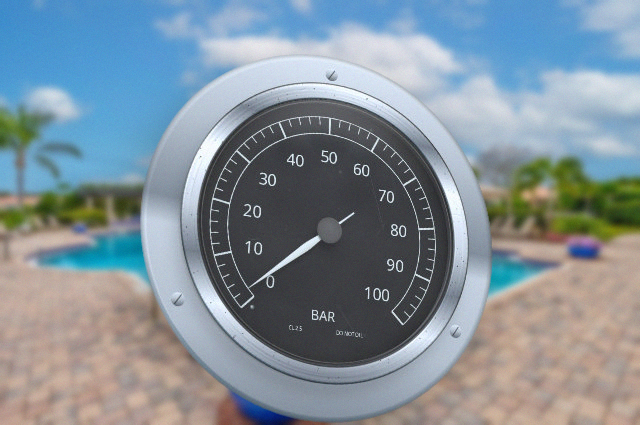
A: 2 bar
